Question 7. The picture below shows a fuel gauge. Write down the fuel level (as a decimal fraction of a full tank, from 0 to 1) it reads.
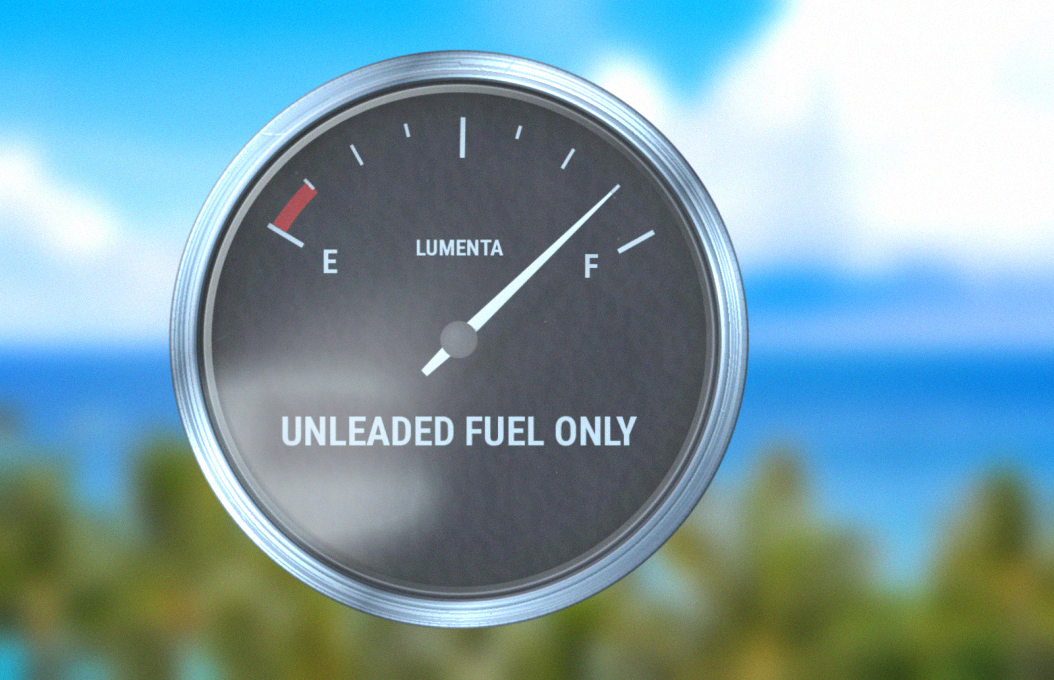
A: 0.875
